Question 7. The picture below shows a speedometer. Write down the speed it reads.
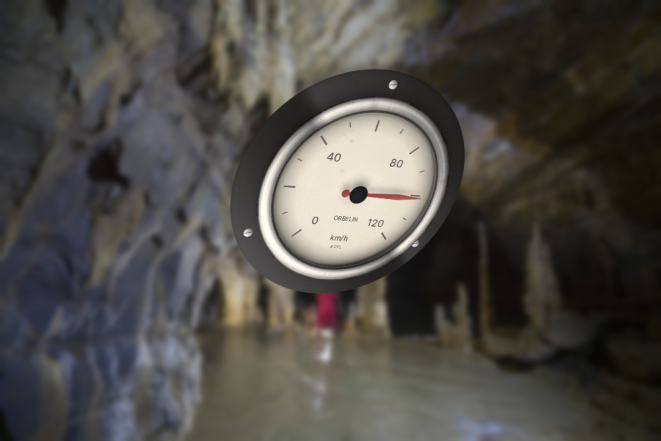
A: 100 km/h
